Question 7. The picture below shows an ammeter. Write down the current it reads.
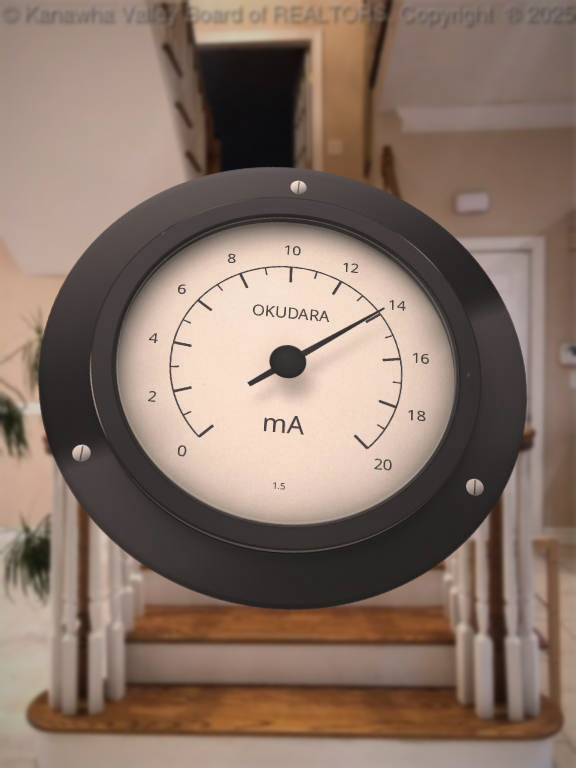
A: 14 mA
